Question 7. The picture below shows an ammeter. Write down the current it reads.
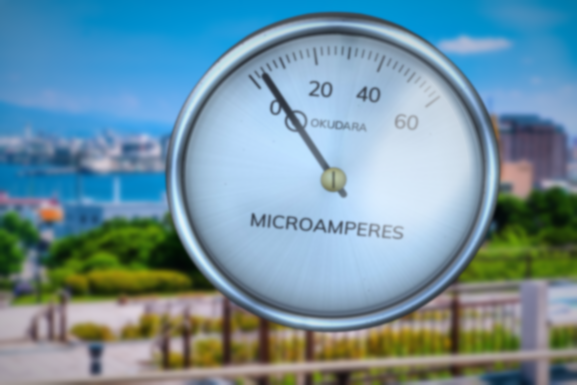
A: 4 µA
